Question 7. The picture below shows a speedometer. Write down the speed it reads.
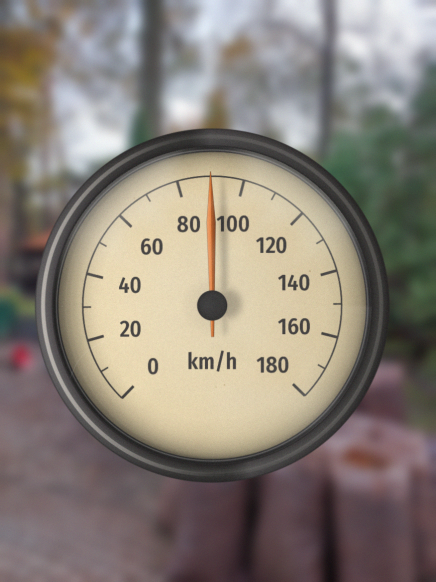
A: 90 km/h
